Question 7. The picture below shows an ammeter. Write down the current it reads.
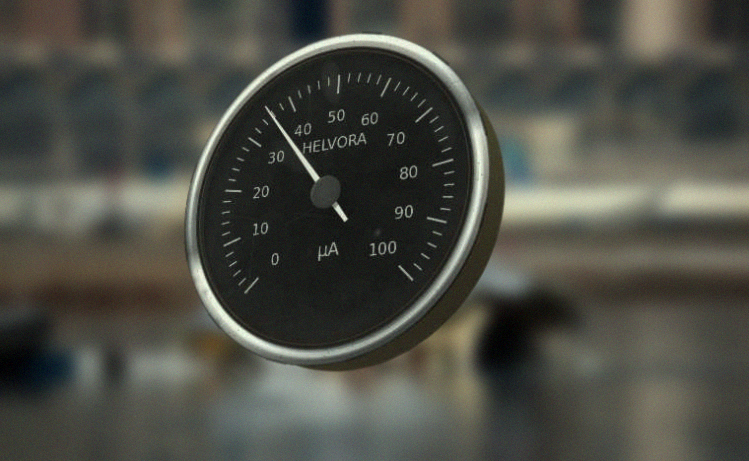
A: 36 µA
